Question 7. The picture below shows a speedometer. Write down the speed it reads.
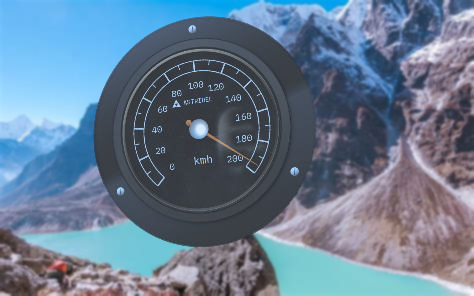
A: 195 km/h
